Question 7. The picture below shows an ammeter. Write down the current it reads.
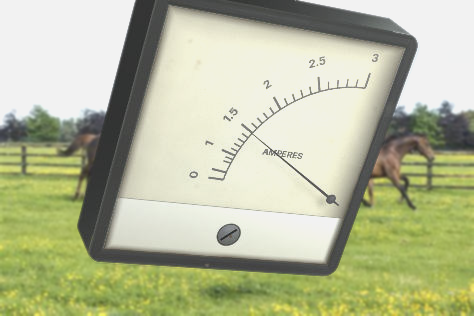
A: 1.5 A
